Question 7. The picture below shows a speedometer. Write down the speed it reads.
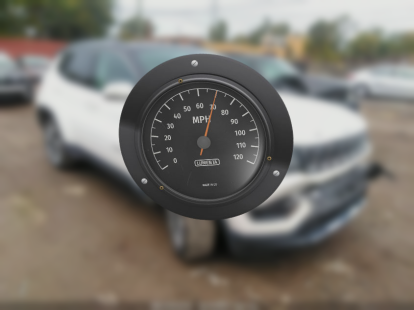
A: 70 mph
